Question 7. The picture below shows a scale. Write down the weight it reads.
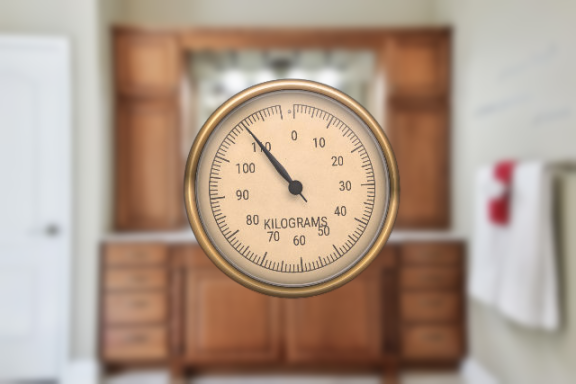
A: 110 kg
